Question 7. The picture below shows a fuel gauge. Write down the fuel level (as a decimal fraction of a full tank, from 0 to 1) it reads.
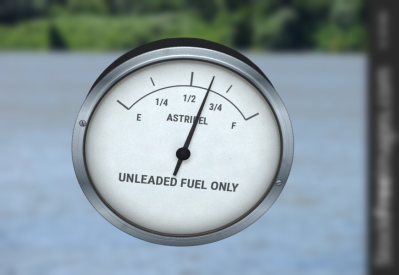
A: 0.625
